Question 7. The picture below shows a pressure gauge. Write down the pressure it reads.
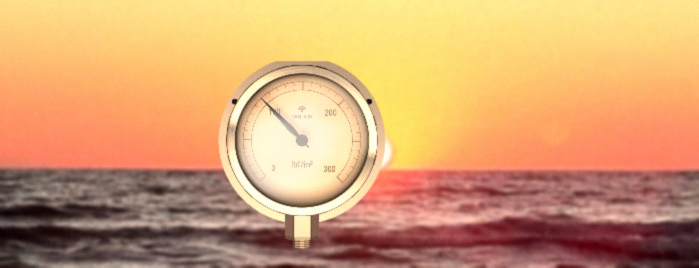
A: 100 psi
